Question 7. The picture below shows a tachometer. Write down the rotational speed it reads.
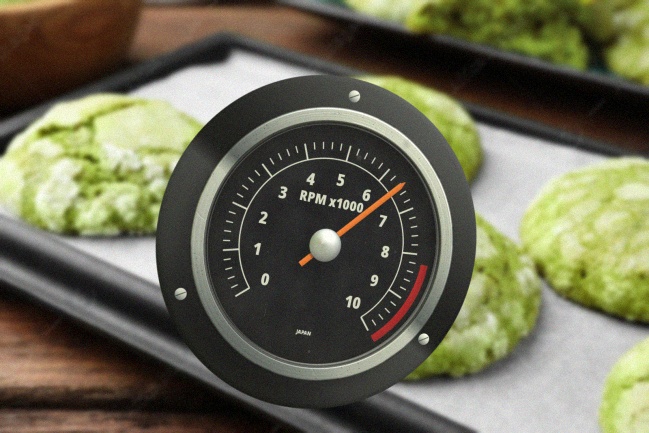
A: 6400 rpm
